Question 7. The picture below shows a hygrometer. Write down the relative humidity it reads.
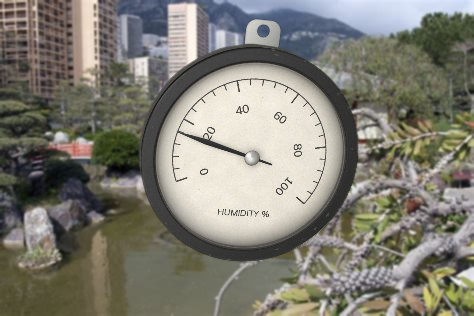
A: 16 %
